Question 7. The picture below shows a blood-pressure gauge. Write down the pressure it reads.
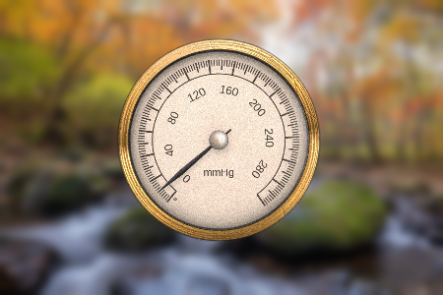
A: 10 mmHg
